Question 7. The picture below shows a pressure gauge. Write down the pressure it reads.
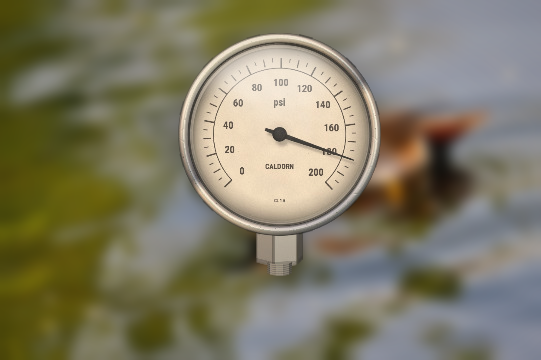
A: 180 psi
